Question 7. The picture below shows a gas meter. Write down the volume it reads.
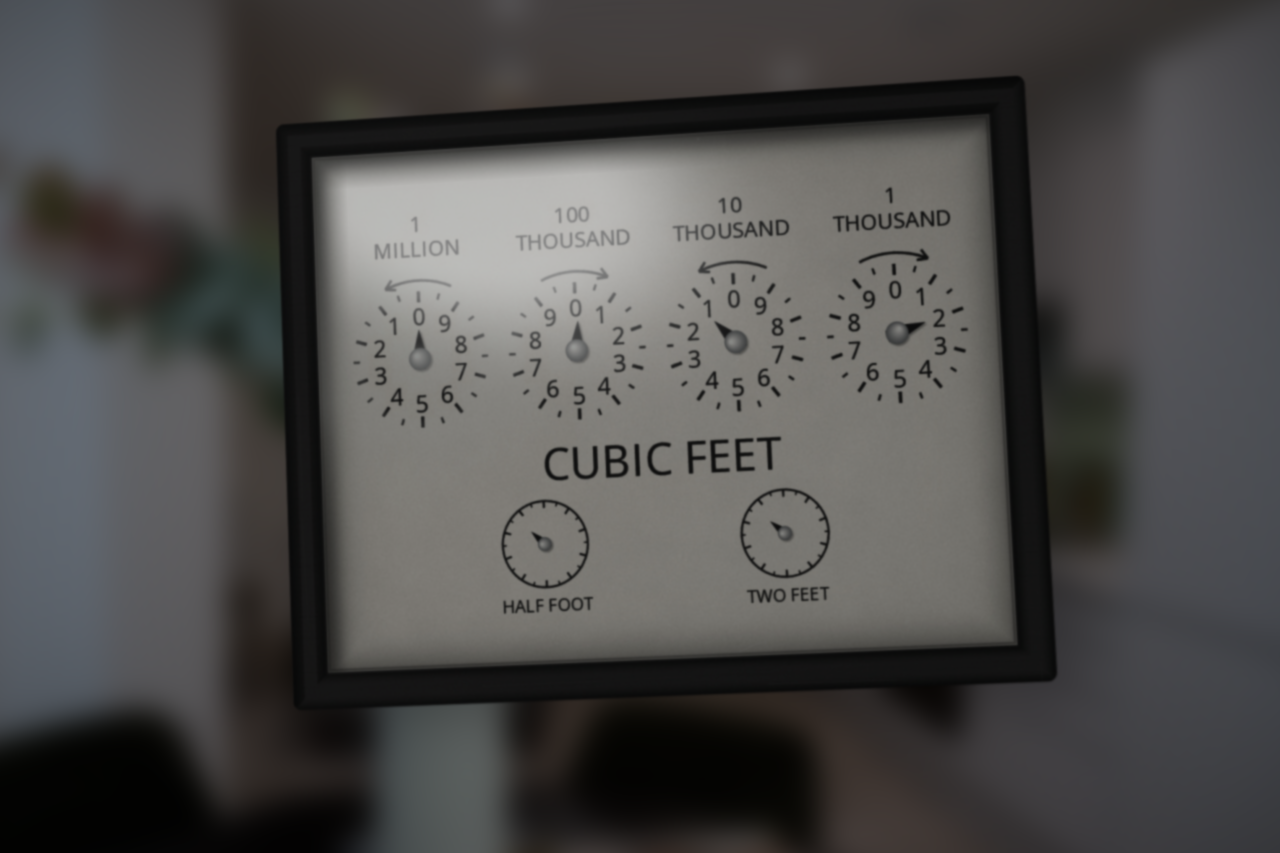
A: 1200 ft³
